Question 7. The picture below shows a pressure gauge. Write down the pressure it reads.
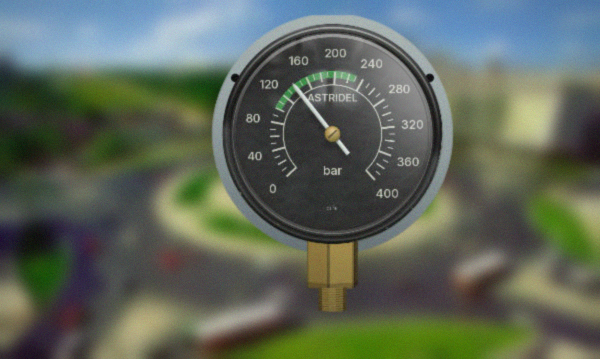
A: 140 bar
